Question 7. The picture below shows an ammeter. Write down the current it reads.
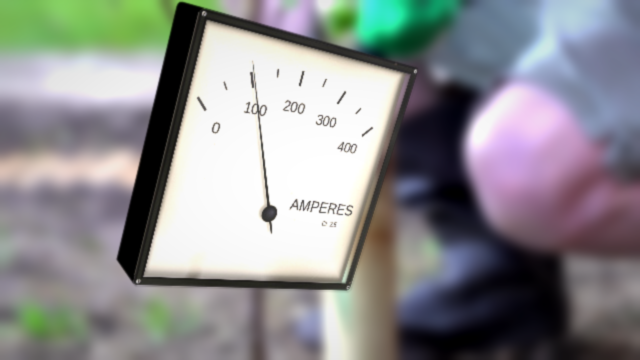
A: 100 A
